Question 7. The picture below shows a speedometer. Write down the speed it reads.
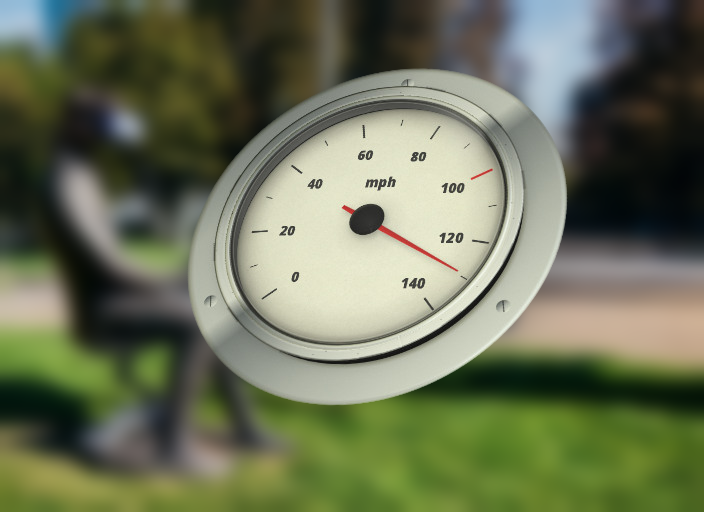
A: 130 mph
